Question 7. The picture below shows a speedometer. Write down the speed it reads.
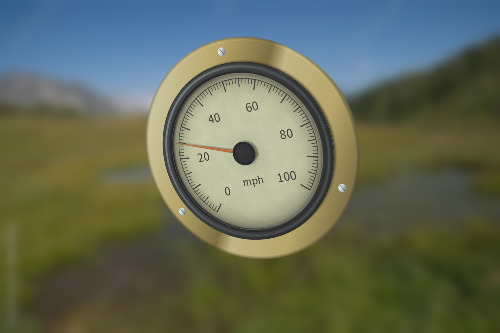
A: 25 mph
